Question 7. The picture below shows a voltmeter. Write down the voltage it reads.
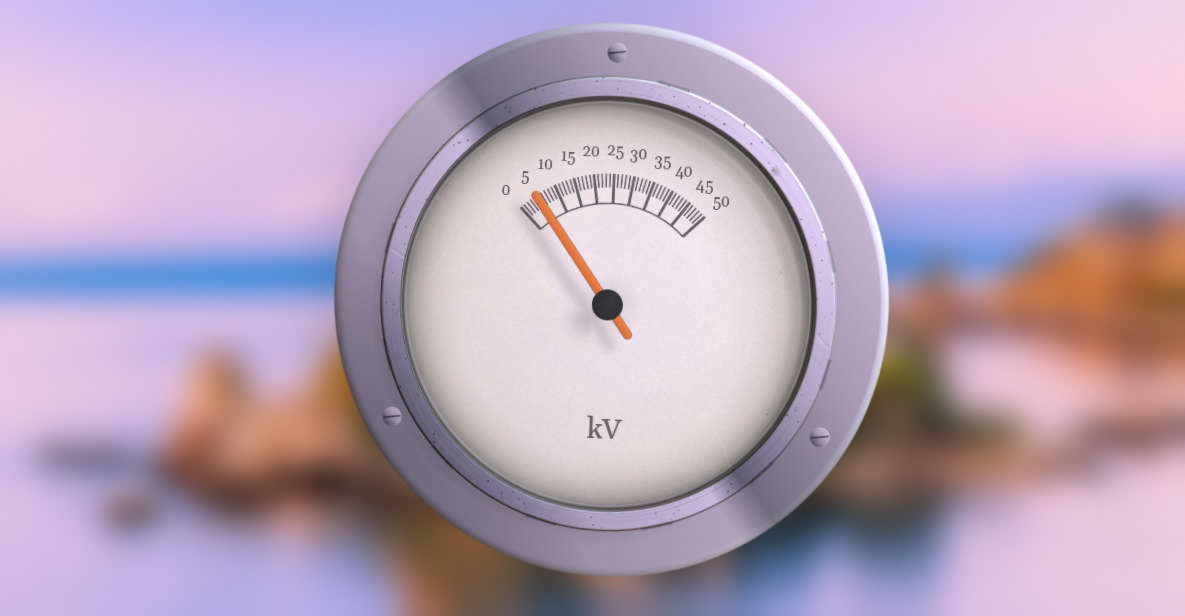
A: 5 kV
